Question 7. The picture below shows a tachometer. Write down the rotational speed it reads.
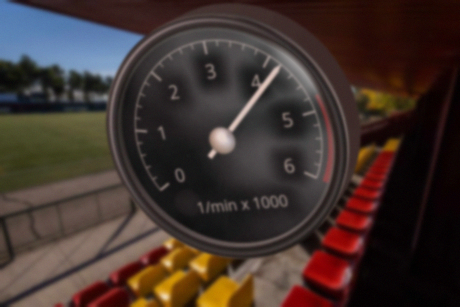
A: 4200 rpm
